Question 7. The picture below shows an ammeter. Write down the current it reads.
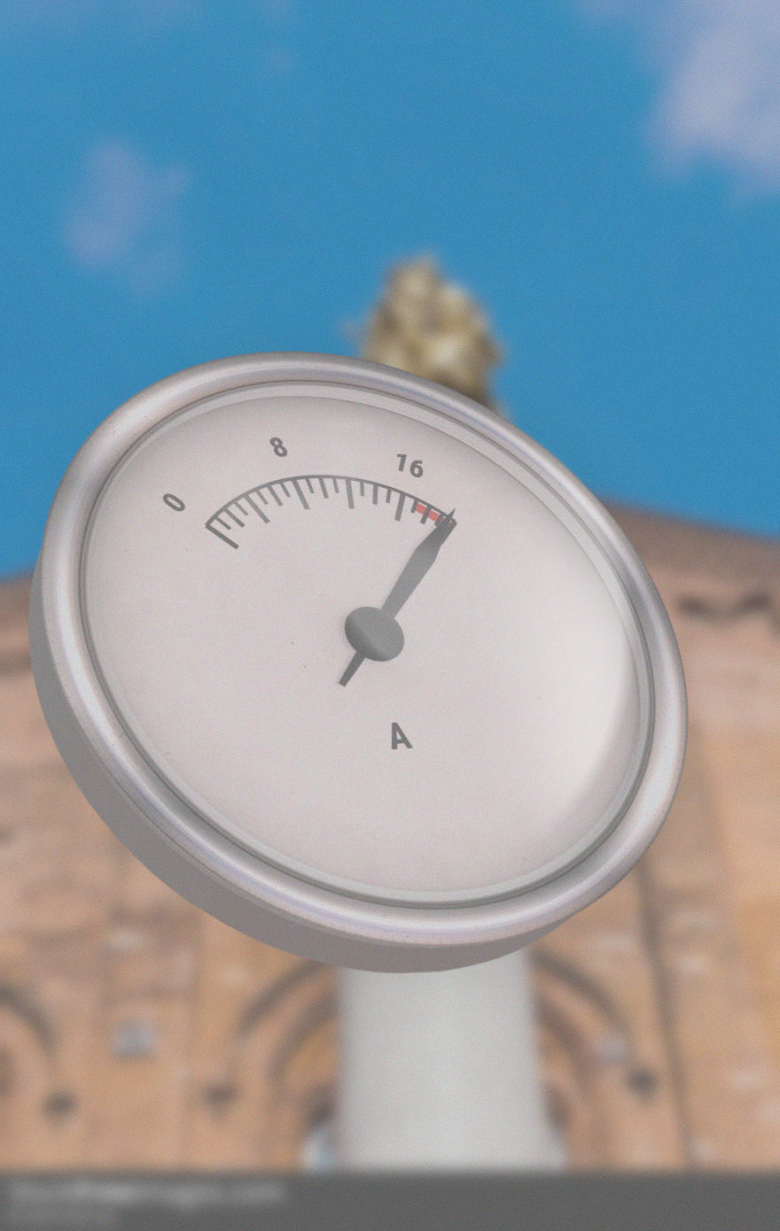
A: 19.5 A
